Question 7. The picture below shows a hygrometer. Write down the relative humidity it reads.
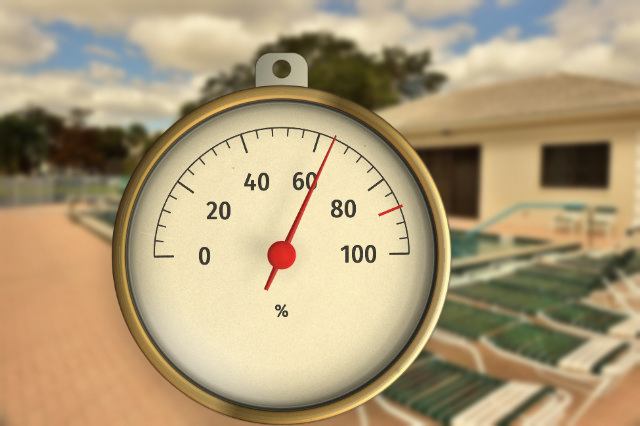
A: 64 %
